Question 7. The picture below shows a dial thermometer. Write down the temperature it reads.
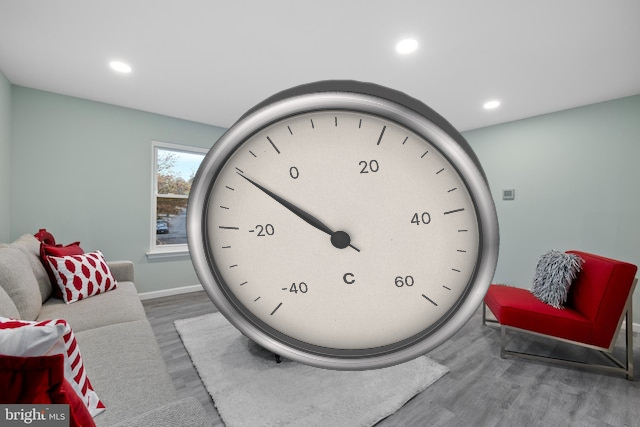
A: -8 °C
